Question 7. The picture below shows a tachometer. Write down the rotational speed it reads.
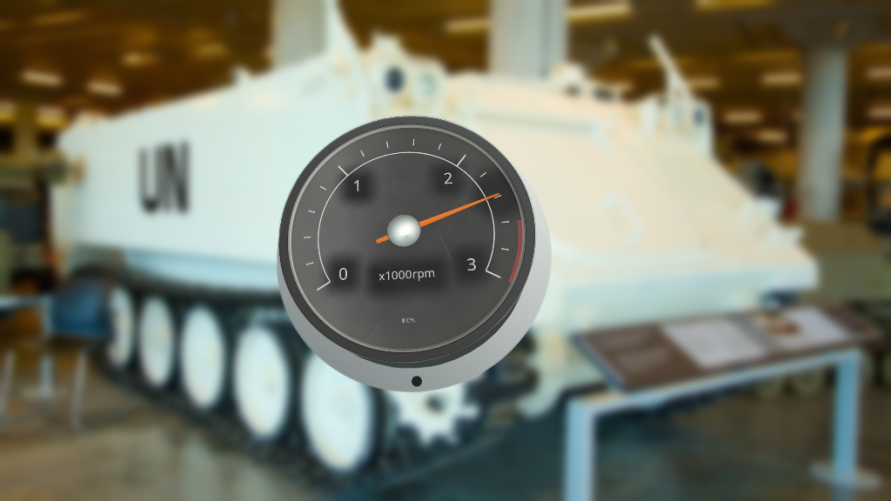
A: 2400 rpm
